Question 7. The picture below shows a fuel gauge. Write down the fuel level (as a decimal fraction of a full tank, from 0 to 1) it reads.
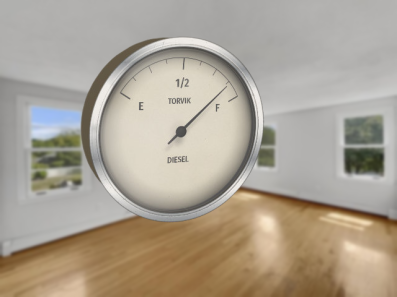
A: 0.875
